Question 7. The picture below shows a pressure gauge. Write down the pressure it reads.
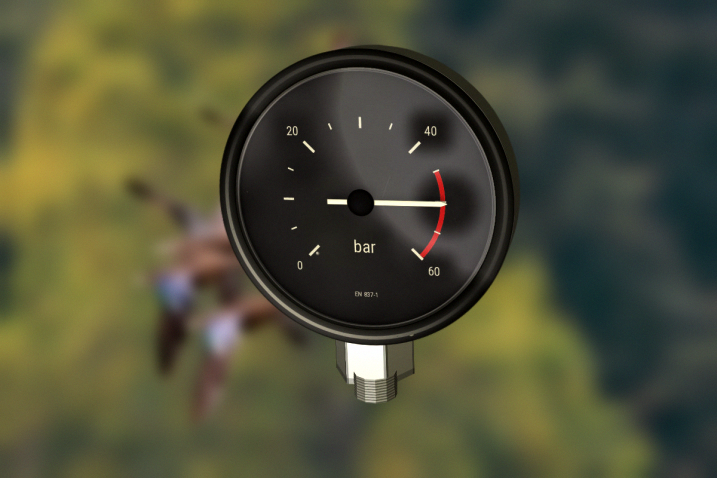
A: 50 bar
